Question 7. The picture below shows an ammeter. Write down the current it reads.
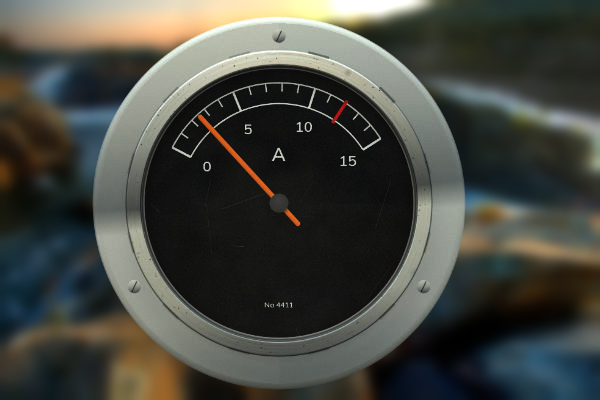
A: 2.5 A
